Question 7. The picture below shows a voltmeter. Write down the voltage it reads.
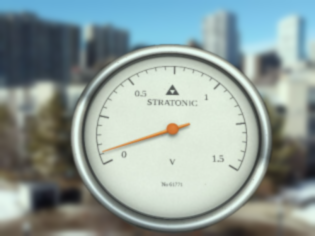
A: 0.05 V
